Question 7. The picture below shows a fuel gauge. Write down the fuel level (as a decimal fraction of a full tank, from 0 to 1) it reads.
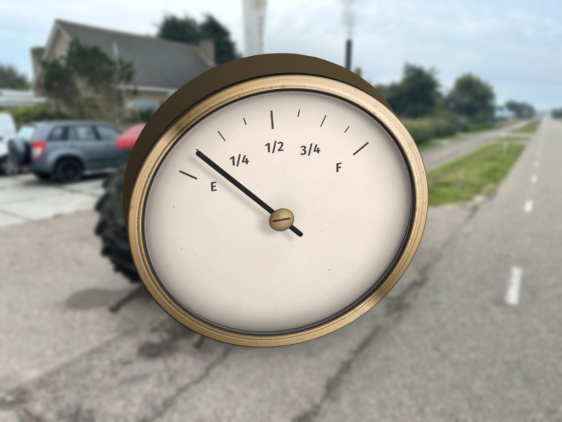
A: 0.125
